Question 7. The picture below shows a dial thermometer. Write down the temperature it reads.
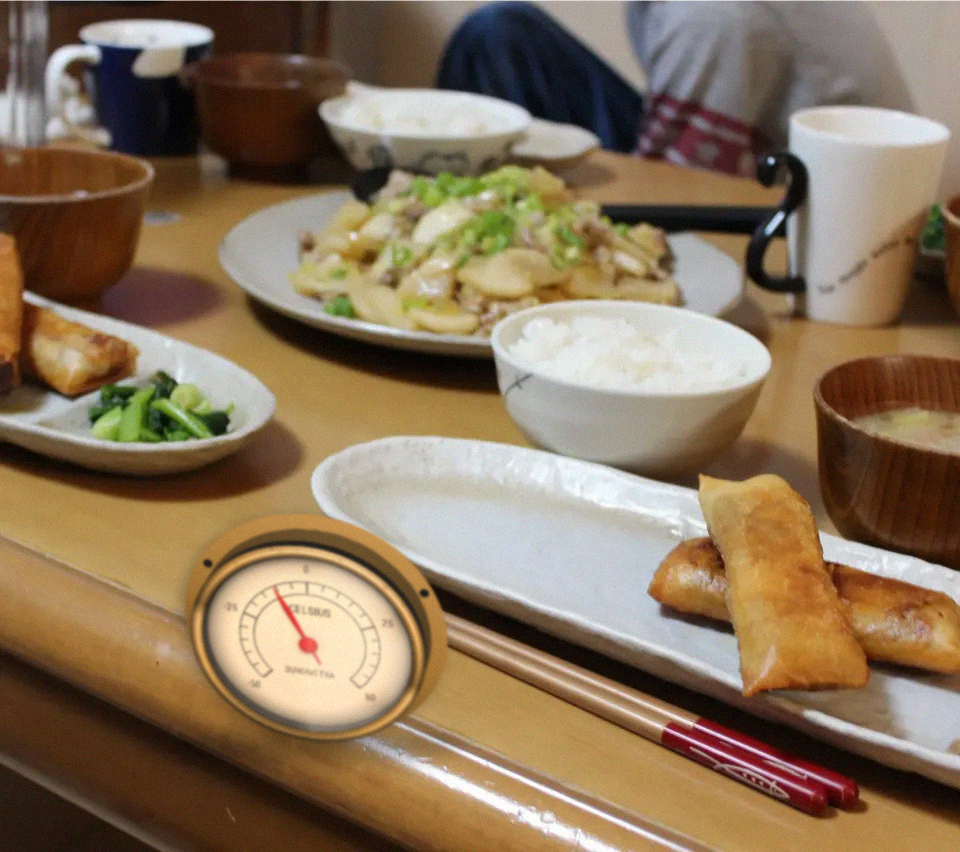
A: -10 °C
